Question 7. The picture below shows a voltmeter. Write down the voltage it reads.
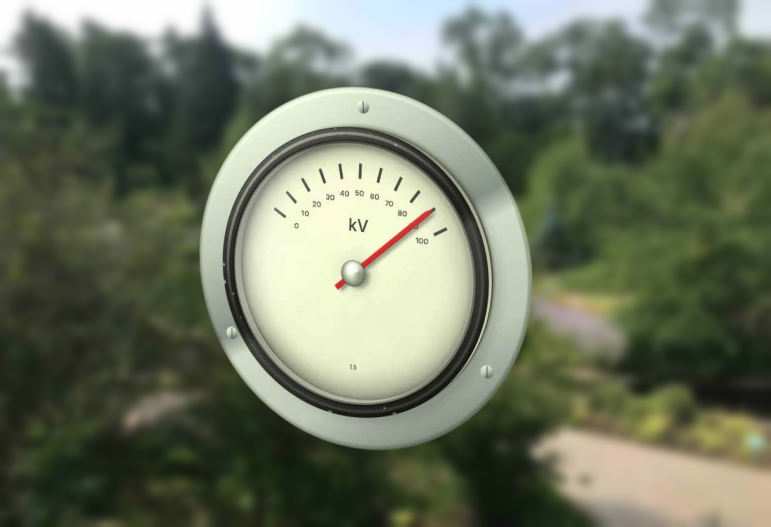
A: 90 kV
